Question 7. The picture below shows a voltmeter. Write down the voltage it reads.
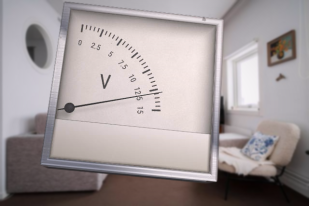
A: 13 V
